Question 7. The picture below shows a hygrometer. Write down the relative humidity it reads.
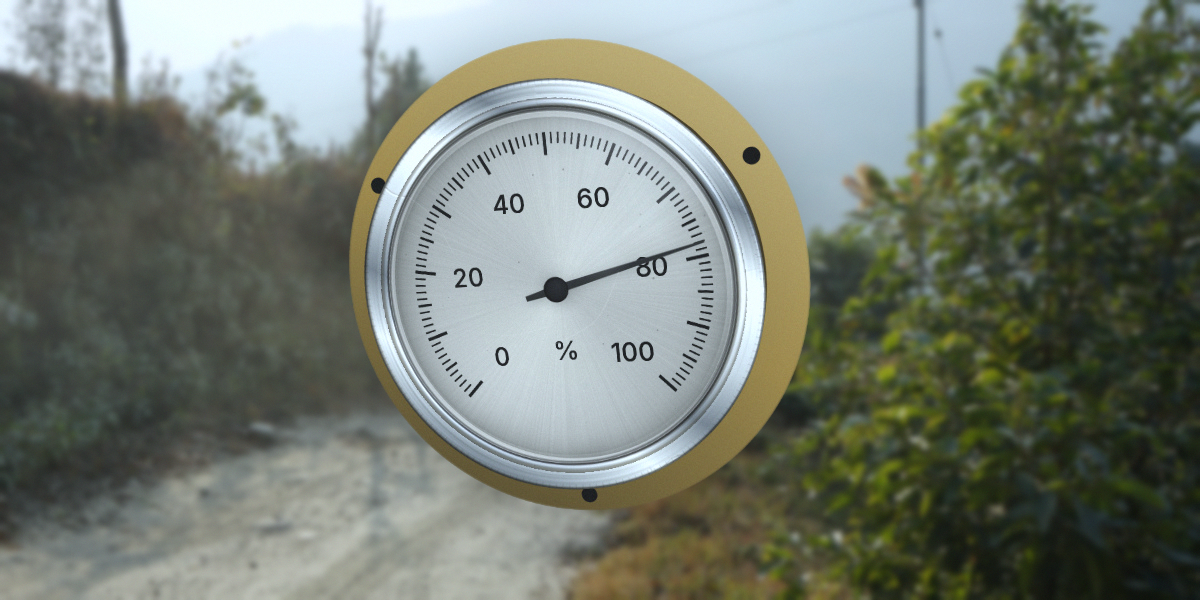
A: 78 %
